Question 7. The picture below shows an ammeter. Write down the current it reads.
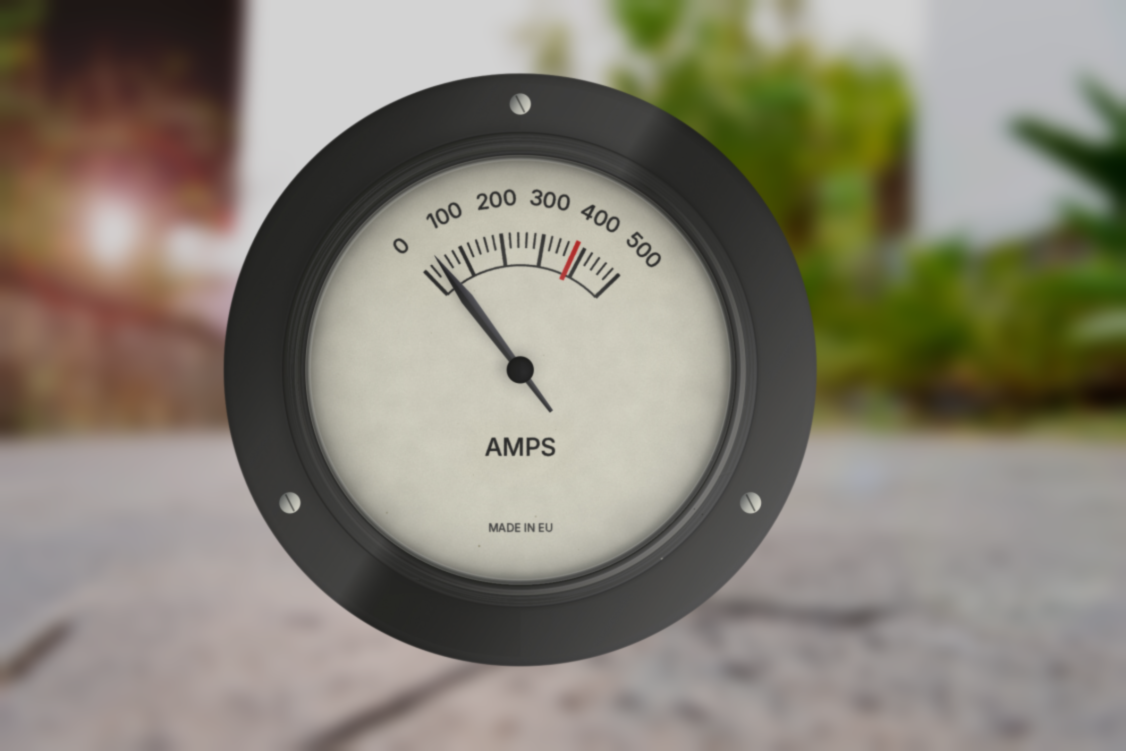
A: 40 A
